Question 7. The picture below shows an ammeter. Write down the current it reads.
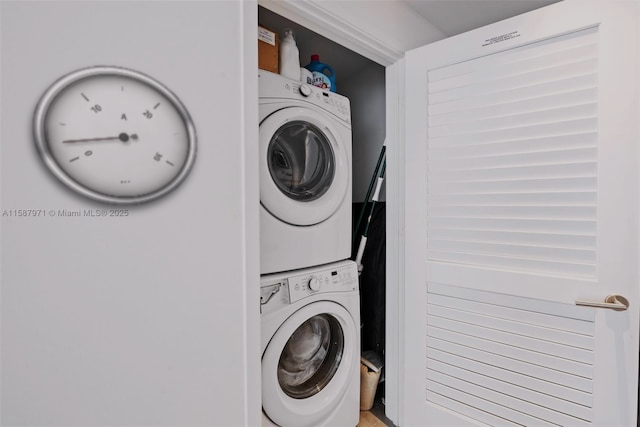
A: 2.5 A
